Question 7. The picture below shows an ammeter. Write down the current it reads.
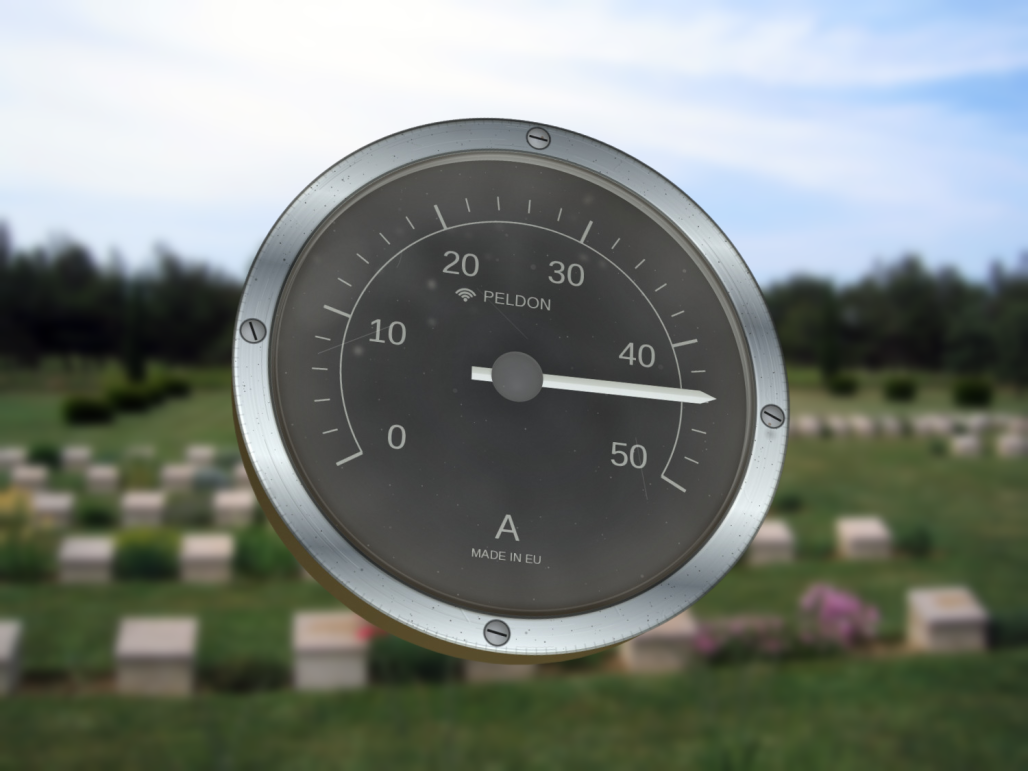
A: 44 A
